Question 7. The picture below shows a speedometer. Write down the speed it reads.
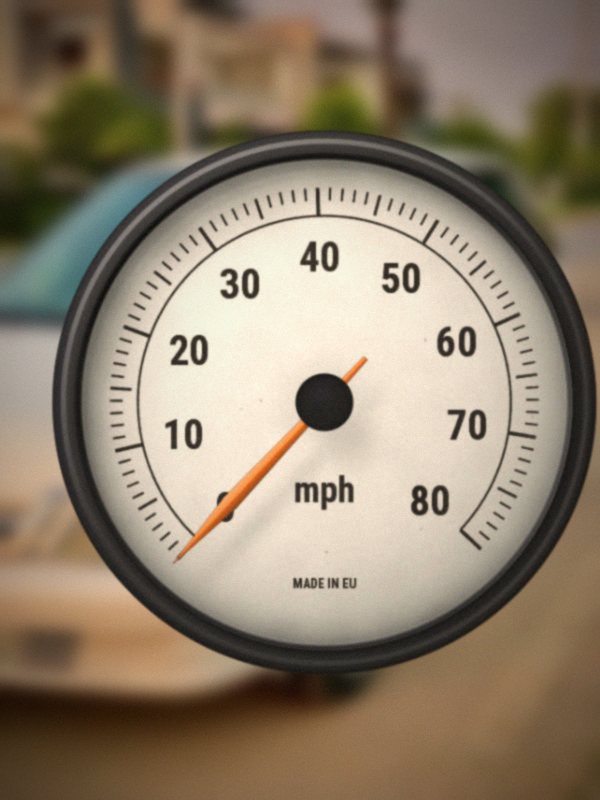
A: 0 mph
